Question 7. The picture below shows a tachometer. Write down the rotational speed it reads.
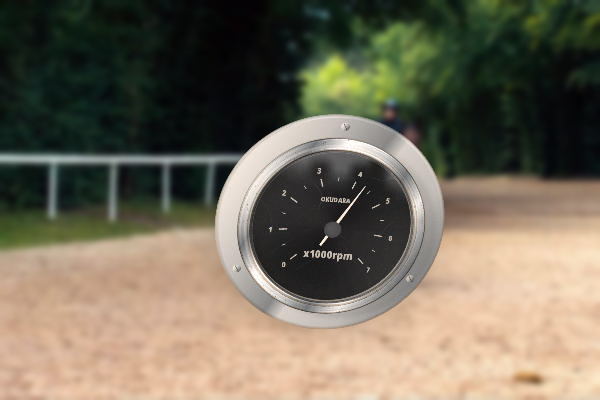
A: 4250 rpm
